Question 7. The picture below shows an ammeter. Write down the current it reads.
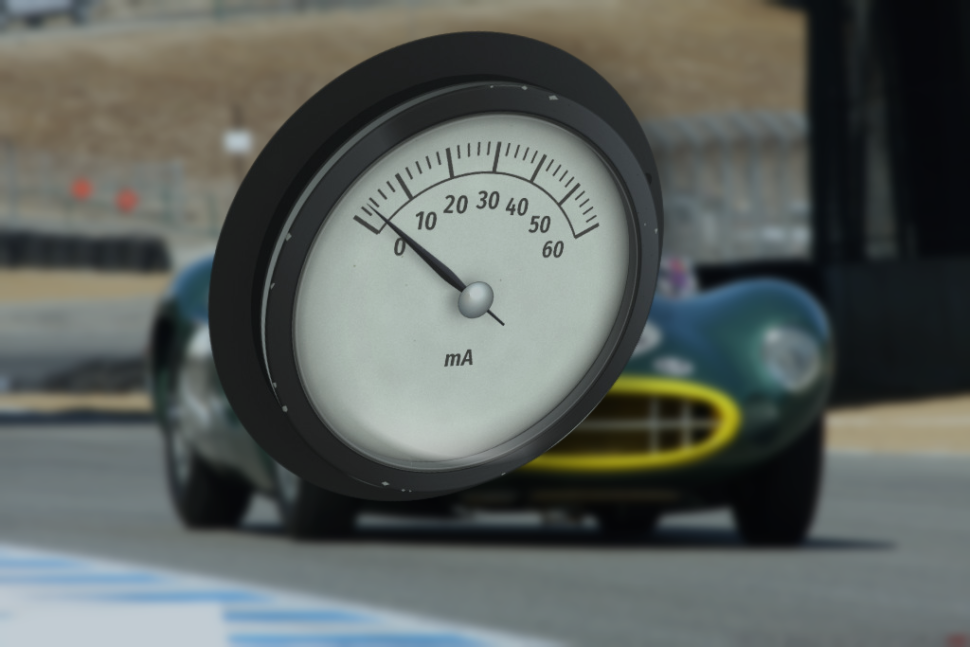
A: 3 mA
